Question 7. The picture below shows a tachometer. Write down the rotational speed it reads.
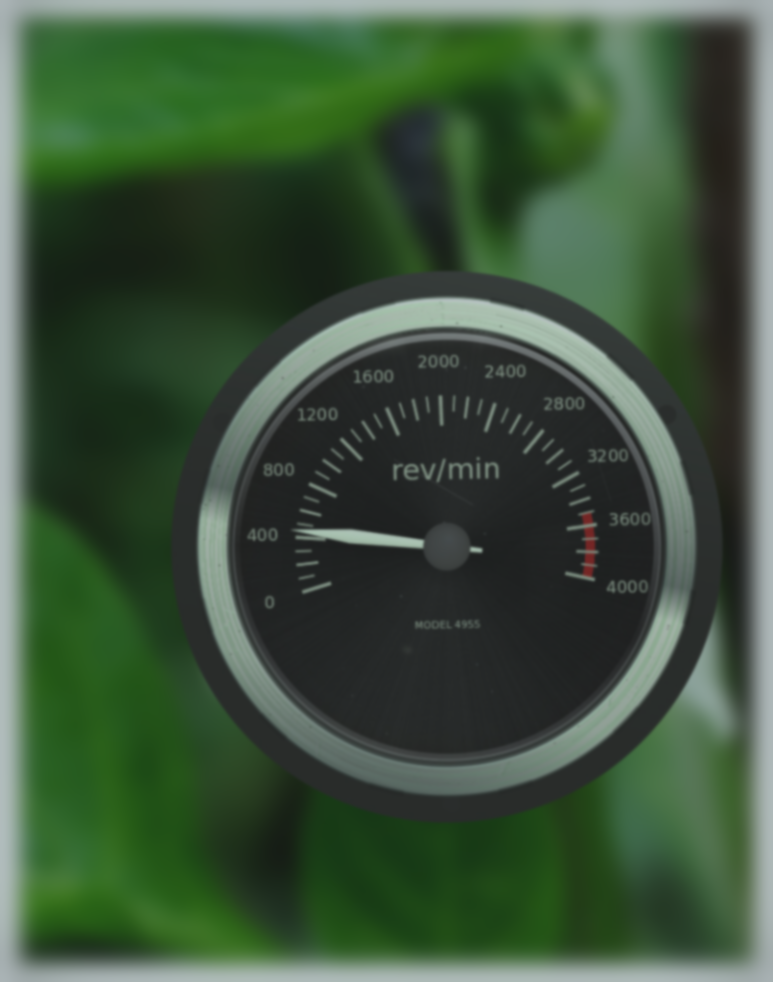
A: 450 rpm
